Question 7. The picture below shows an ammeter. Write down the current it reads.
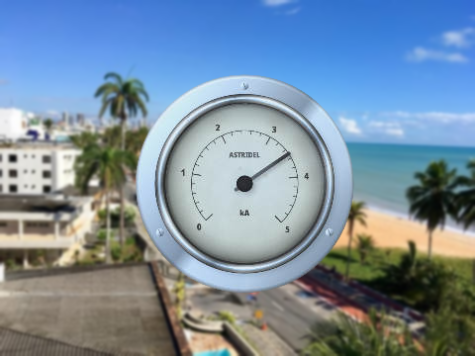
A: 3.5 kA
